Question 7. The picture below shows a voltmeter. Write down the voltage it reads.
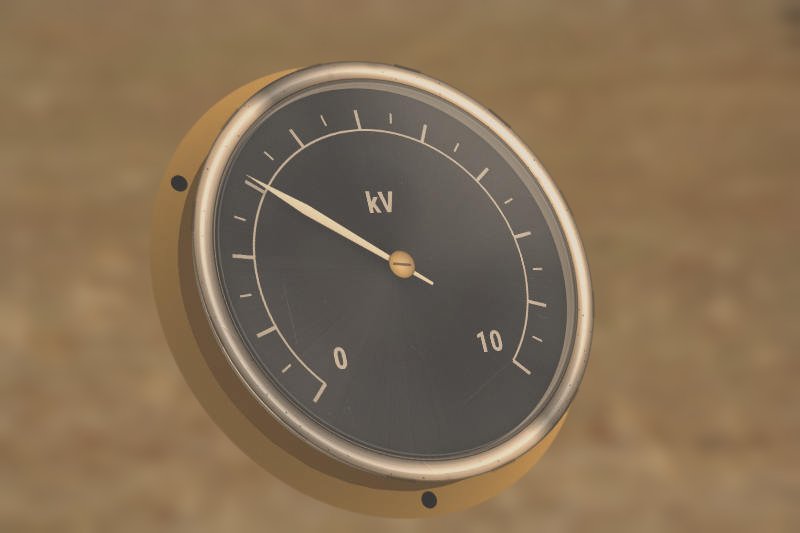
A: 3 kV
